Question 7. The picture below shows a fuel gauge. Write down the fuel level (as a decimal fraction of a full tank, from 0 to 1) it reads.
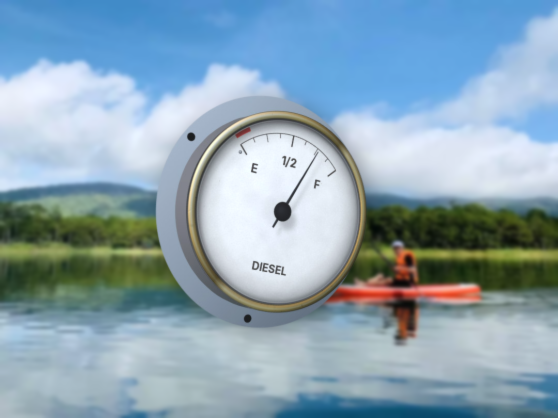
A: 0.75
